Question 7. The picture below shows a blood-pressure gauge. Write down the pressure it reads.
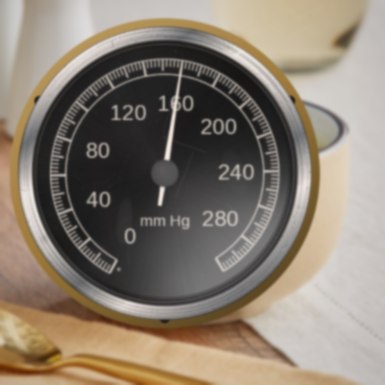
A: 160 mmHg
